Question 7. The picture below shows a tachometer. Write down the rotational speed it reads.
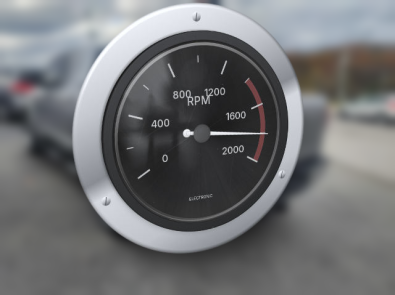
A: 1800 rpm
